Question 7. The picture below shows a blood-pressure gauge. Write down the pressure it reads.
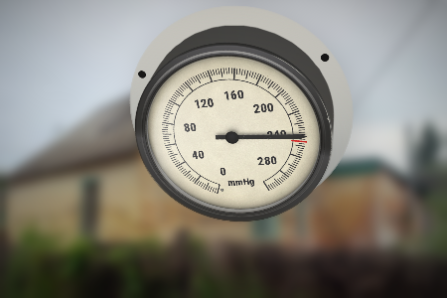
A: 240 mmHg
